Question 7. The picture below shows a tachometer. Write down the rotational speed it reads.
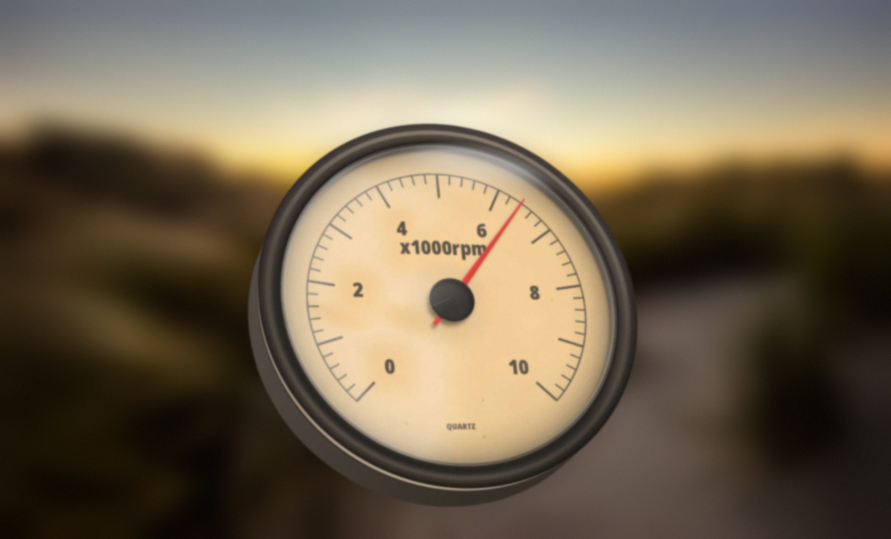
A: 6400 rpm
